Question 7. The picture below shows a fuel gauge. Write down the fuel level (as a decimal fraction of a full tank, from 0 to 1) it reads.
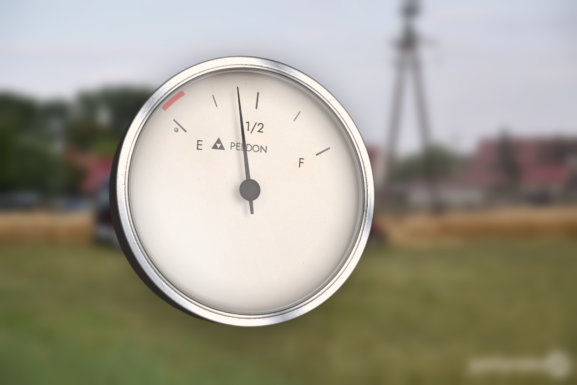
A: 0.375
